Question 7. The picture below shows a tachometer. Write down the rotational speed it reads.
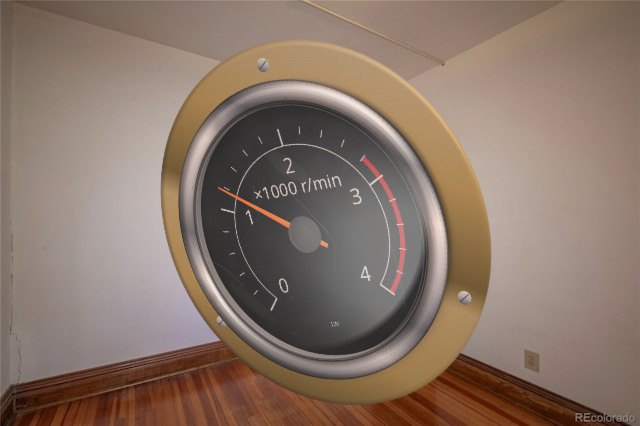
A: 1200 rpm
